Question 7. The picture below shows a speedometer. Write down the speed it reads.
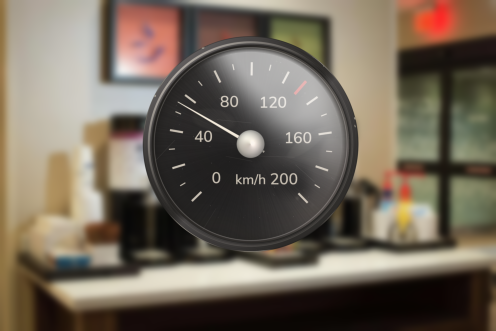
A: 55 km/h
